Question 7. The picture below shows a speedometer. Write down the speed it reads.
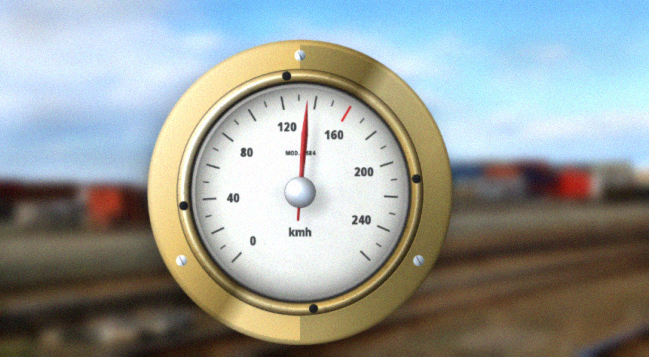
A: 135 km/h
